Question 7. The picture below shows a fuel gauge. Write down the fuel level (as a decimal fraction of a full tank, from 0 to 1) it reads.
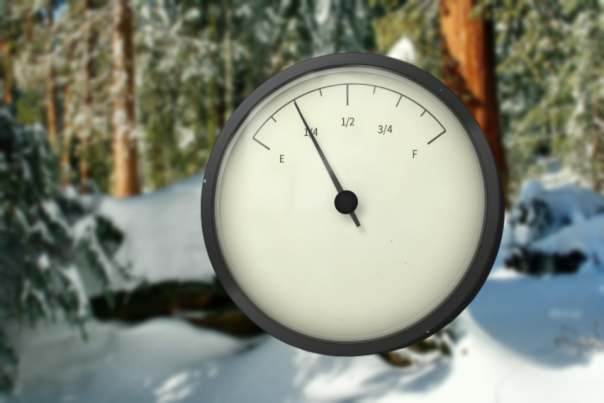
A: 0.25
